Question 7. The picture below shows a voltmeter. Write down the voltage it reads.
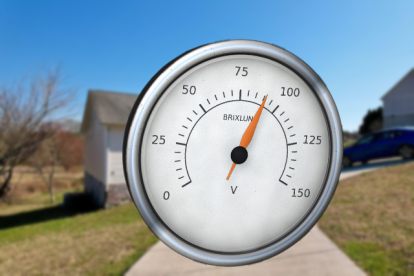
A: 90 V
